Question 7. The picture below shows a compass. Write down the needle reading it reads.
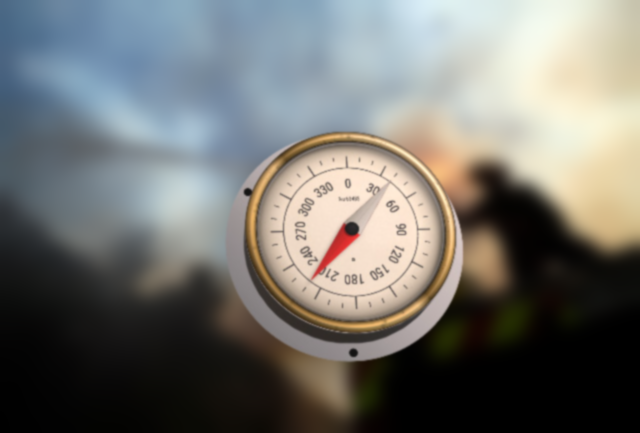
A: 220 °
